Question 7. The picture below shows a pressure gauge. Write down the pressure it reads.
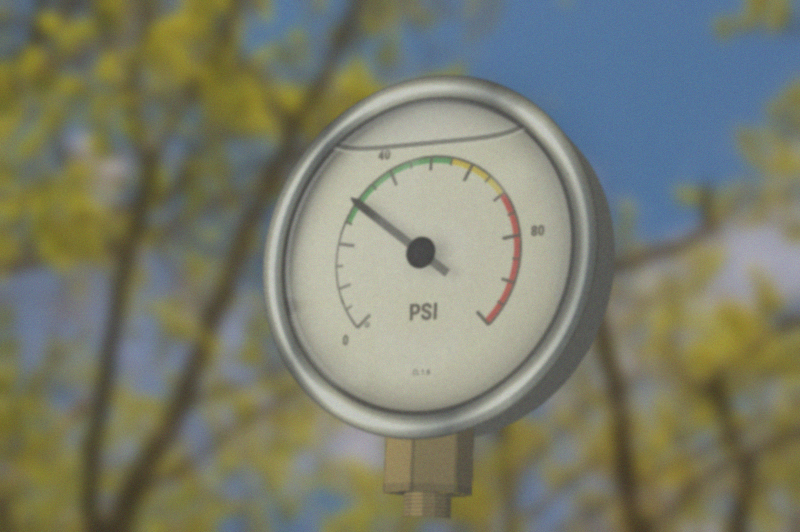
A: 30 psi
